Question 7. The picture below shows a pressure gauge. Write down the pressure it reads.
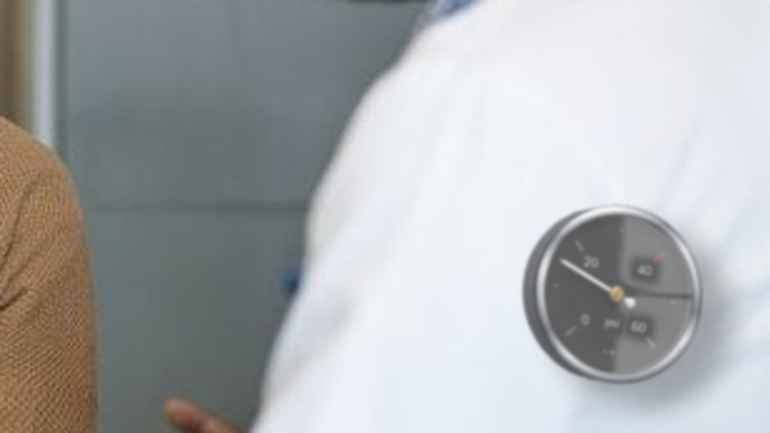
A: 15 psi
